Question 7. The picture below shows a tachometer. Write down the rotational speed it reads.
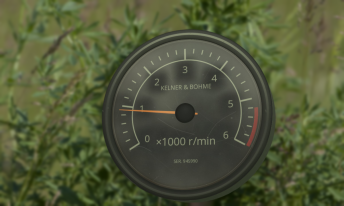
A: 900 rpm
